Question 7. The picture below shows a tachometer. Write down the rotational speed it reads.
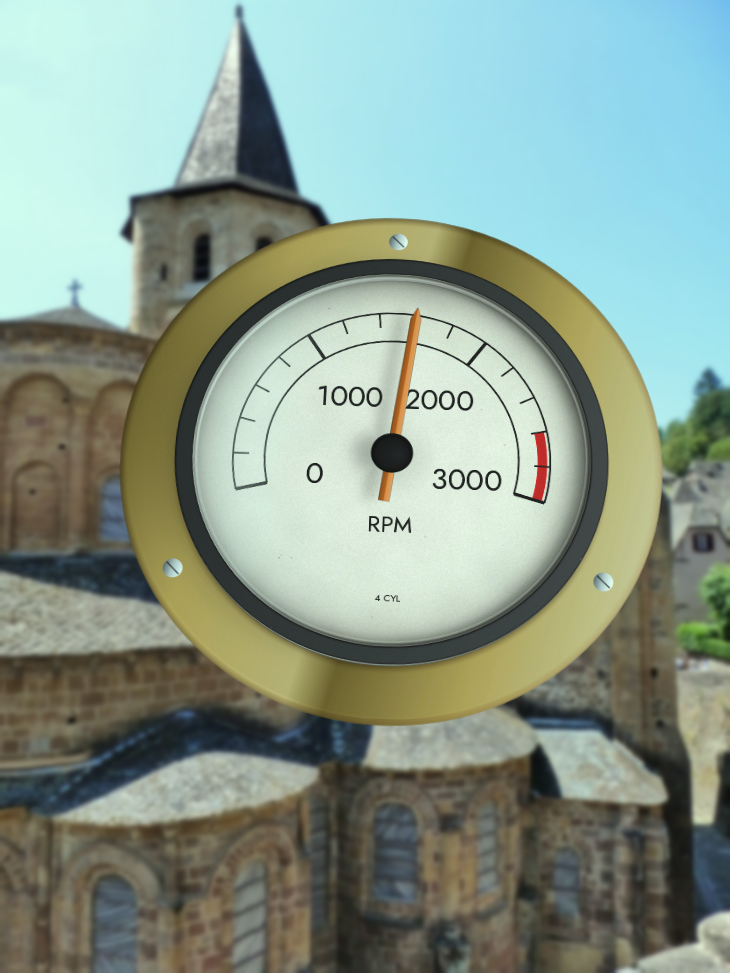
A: 1600 rpm
